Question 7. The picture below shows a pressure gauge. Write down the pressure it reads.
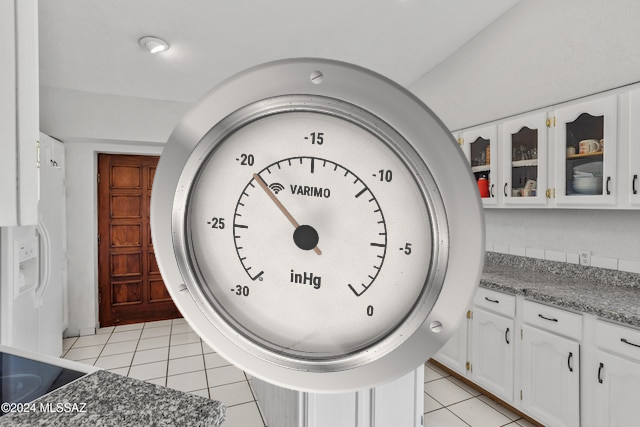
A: -20 inHg
